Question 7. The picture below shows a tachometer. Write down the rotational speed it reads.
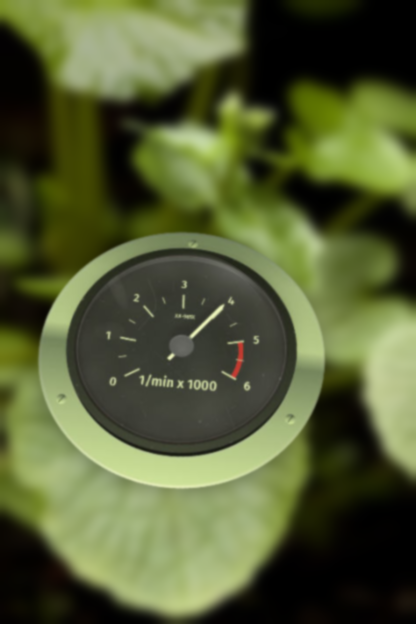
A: 4000 rpm
